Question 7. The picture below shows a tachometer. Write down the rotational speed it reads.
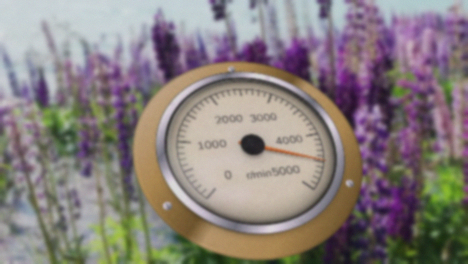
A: 4500 rpm
